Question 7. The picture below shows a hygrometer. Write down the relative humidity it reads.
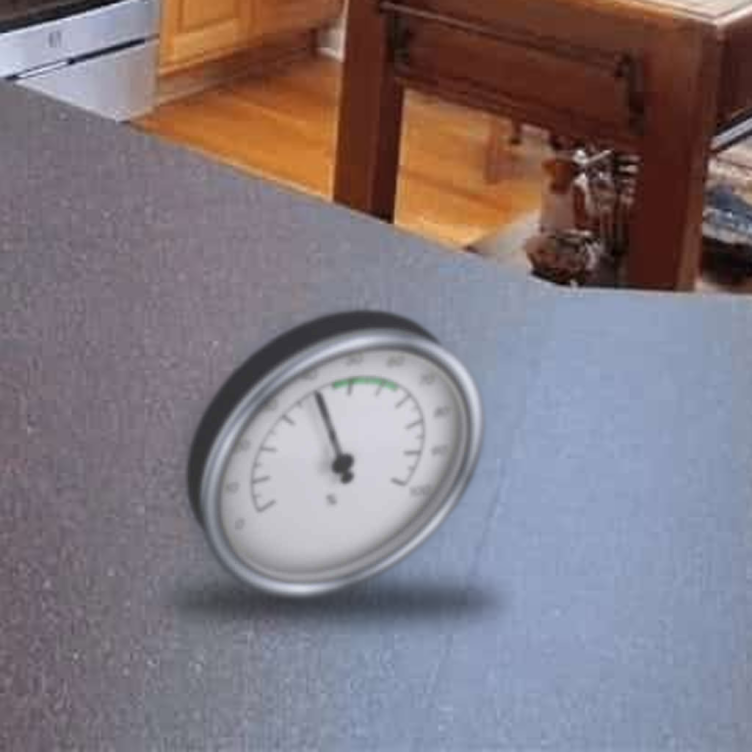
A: 40 %
